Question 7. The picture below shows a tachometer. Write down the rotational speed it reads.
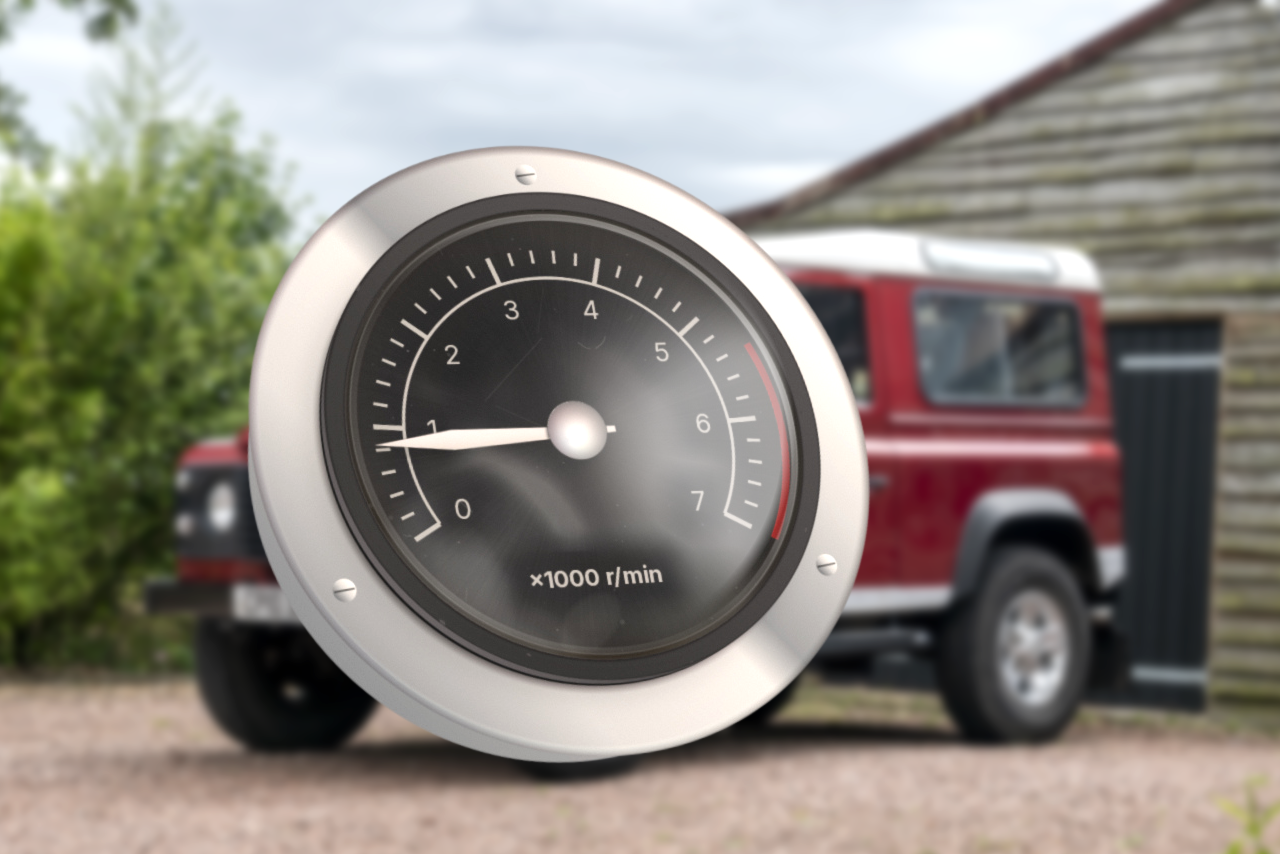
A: 800 rpm
